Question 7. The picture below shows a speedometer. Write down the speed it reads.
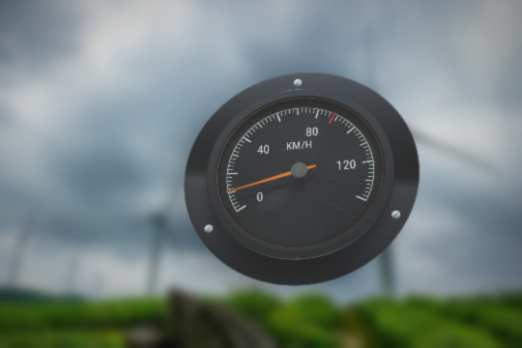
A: 10 km/h
